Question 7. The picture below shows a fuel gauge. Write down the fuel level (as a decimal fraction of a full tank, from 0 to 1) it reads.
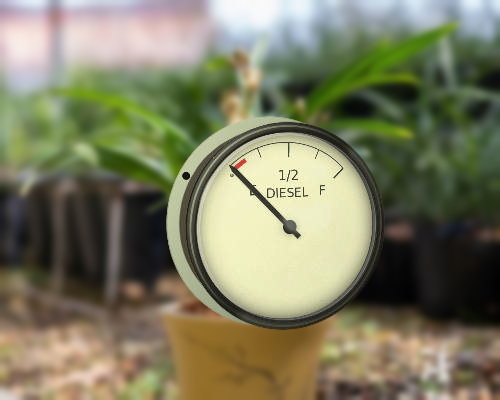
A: 0
